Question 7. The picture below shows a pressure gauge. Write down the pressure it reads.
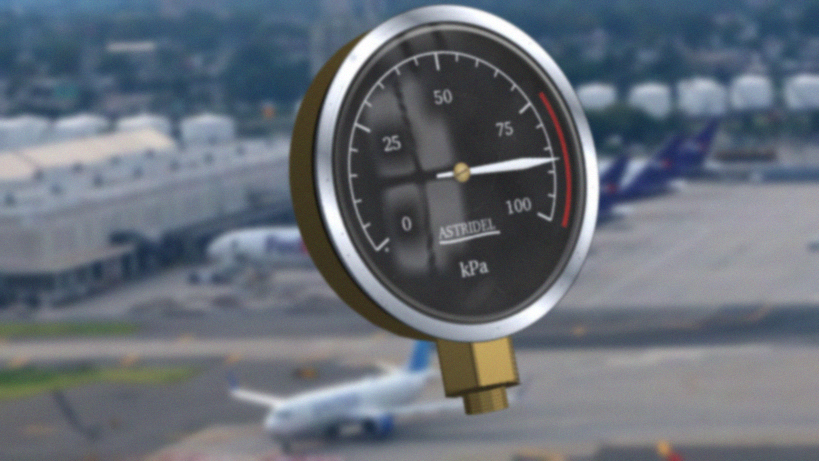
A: 87.5 kPa
